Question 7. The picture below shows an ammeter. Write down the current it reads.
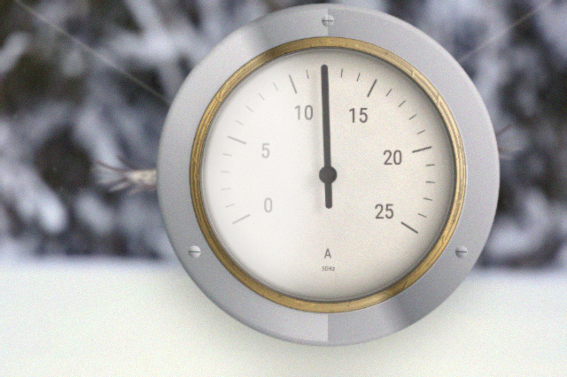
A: 12 A
